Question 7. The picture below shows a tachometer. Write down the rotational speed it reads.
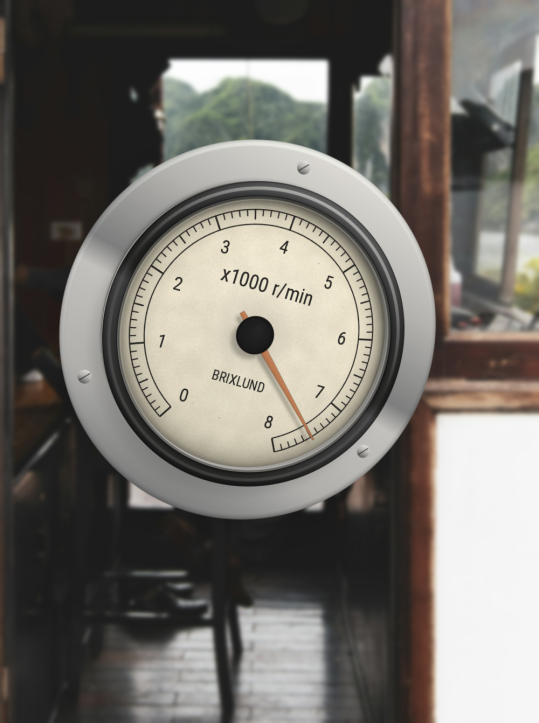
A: 7500 rpm
